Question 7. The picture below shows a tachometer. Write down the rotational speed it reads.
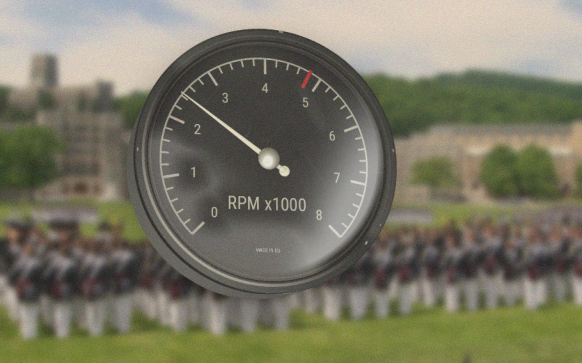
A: 2400 rpm
